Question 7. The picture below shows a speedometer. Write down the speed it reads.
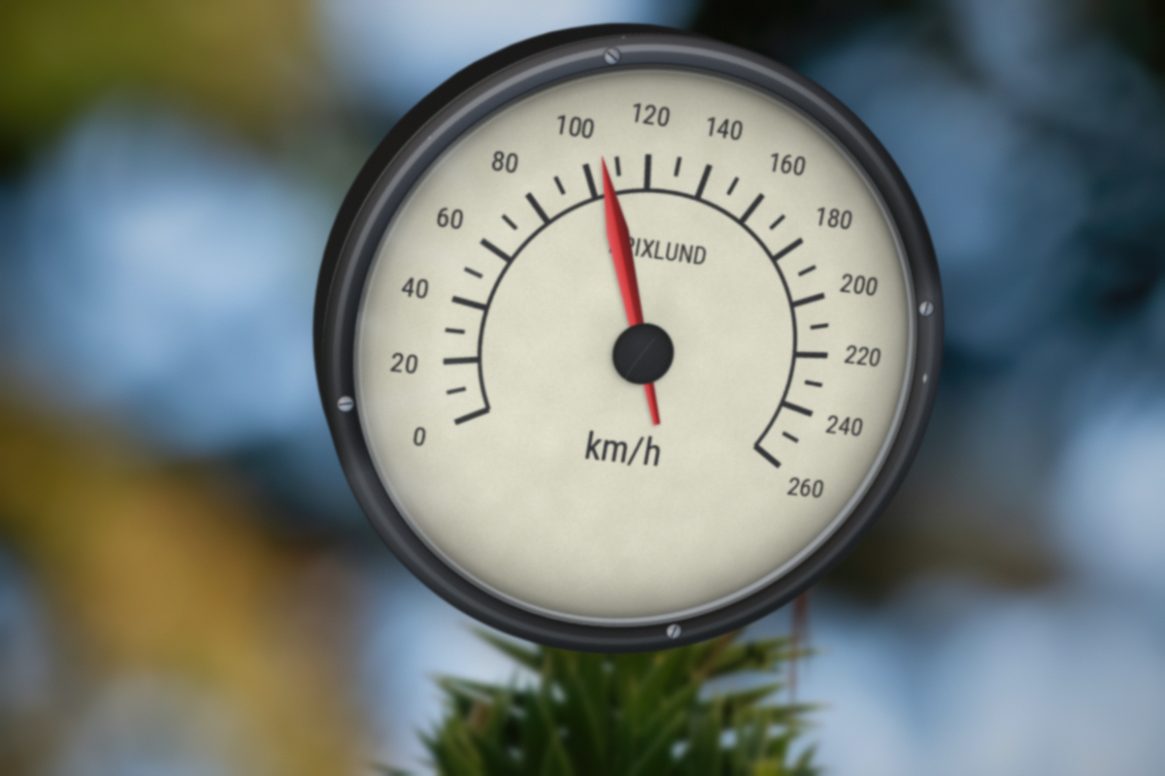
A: 105 km/h
